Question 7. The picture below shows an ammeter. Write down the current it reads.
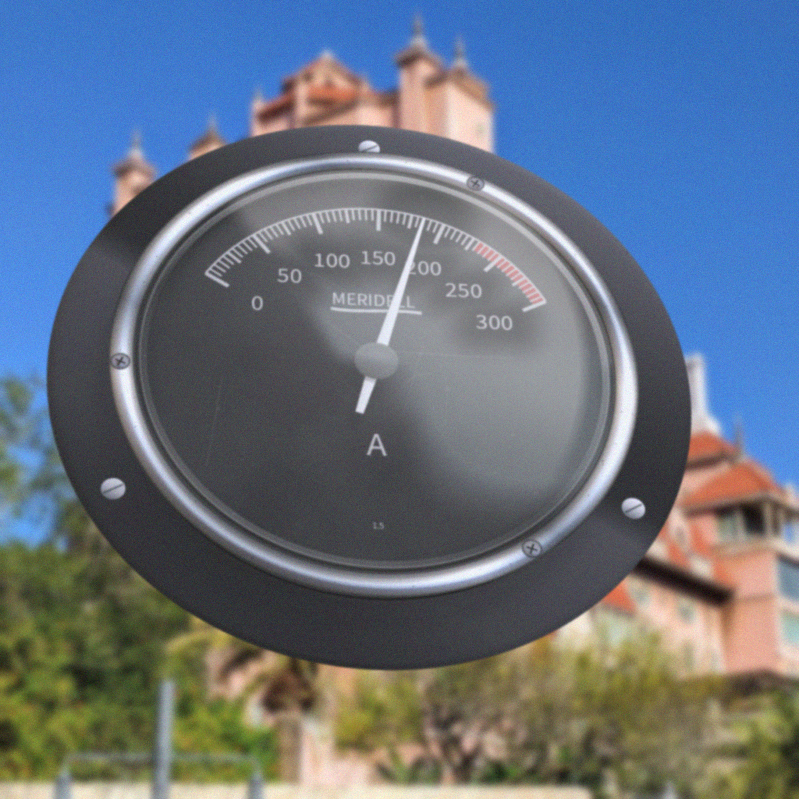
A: 185 A
